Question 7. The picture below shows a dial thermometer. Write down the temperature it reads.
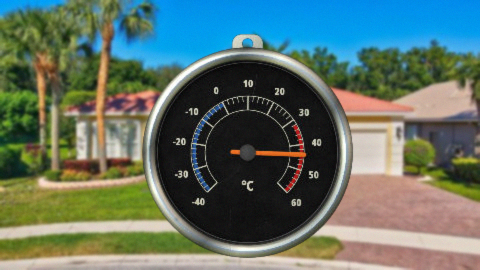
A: 44 °C
